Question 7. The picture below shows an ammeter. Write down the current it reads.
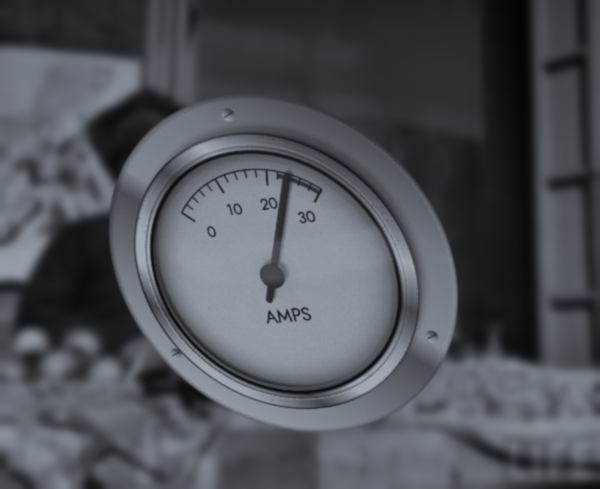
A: 24 A
